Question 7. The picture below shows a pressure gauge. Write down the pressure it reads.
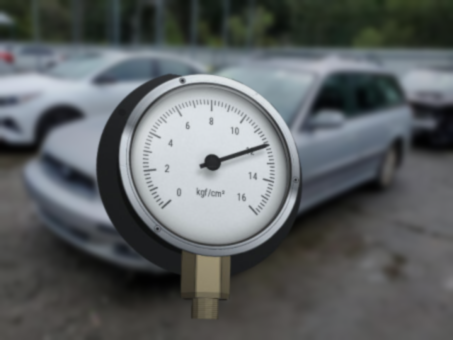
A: 12 kg/cm²
